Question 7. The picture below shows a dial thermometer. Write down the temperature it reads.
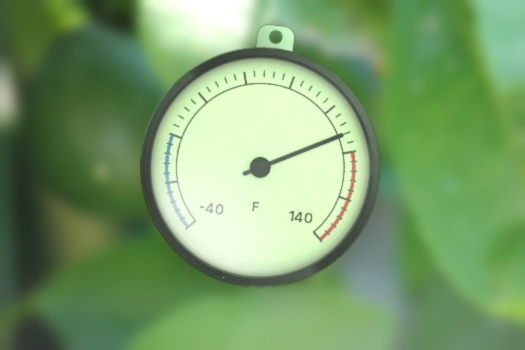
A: 92 °F
